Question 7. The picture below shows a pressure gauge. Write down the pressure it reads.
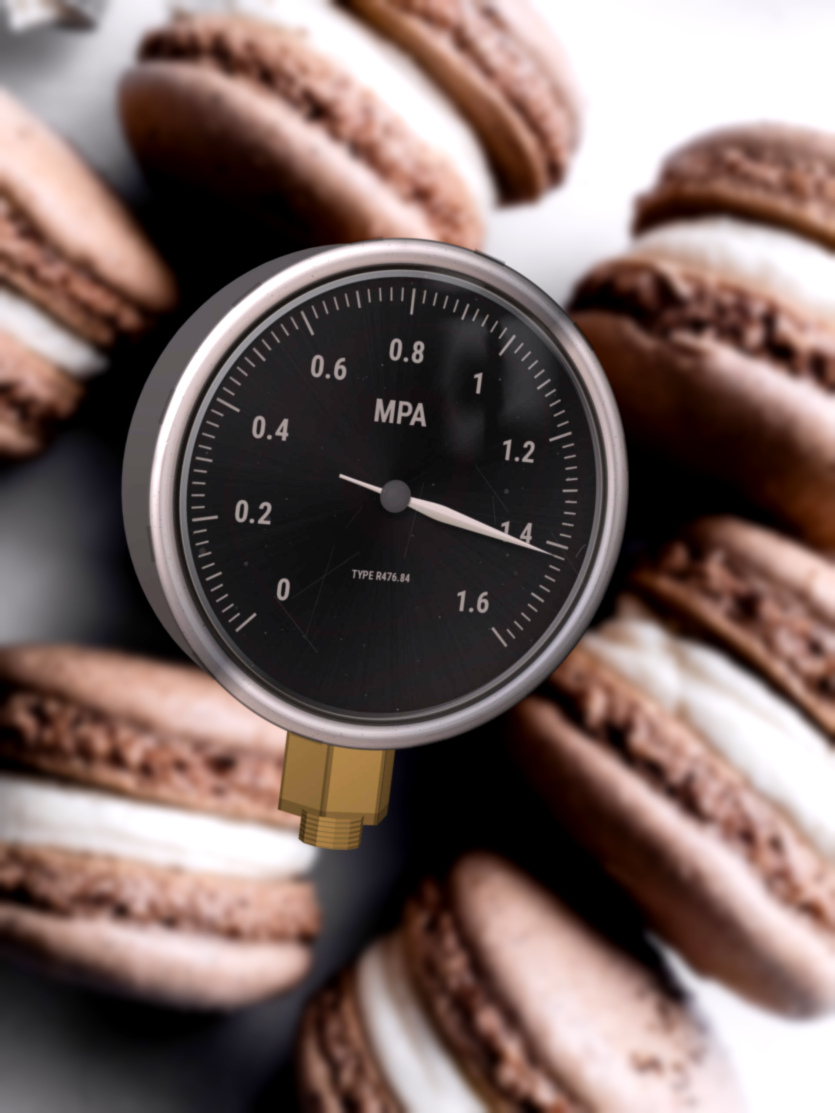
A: 1.42 MPa
